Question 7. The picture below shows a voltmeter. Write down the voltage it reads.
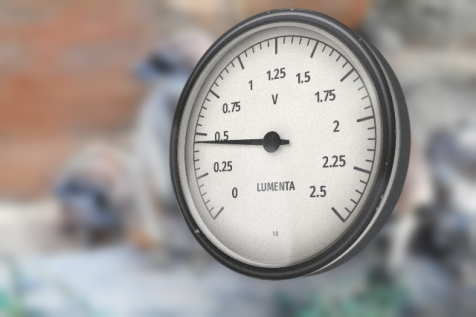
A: 0.45 V
